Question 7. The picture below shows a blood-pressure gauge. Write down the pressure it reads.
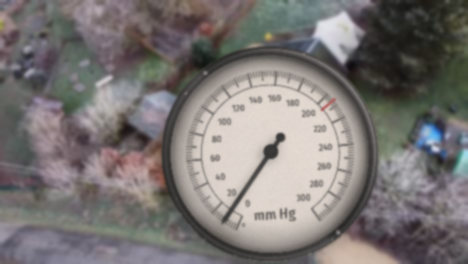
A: 10 mmHg
